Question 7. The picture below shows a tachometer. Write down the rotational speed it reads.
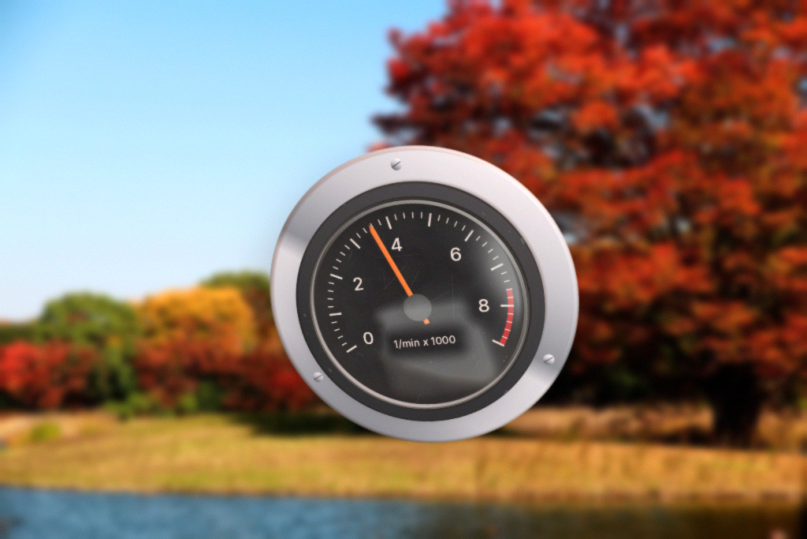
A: 3600 rpm
